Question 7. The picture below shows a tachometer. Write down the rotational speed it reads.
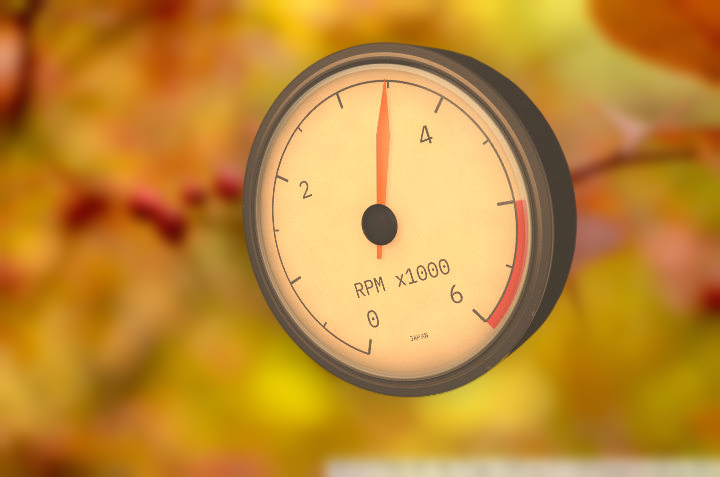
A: 3500 rpm
